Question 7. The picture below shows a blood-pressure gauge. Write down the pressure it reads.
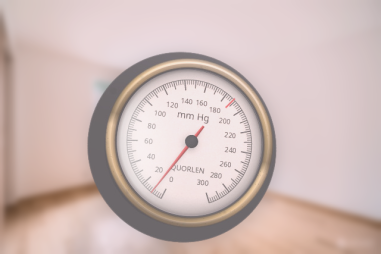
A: 10 mmHg
